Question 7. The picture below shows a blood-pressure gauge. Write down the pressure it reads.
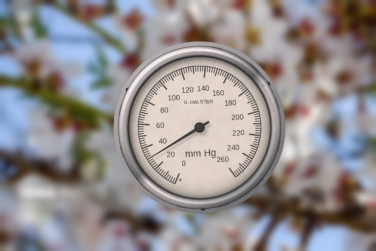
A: 30 mmHg
